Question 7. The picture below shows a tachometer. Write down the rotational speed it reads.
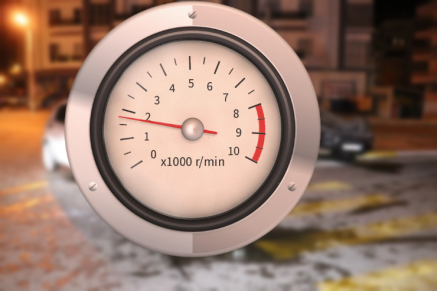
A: 1750 rpm
